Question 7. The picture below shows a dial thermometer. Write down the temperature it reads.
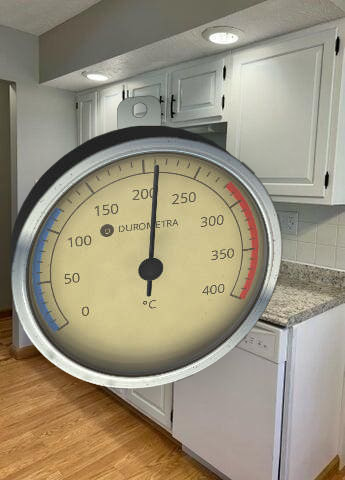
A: 210 °C
